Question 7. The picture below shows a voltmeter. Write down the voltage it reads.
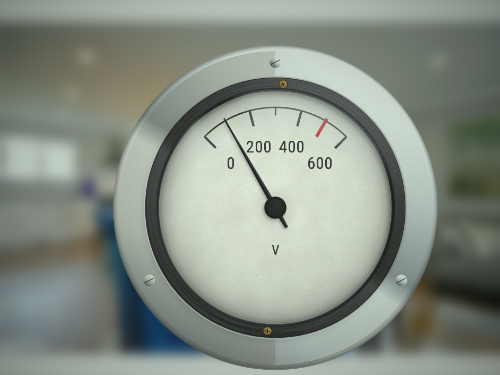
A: 100 V
